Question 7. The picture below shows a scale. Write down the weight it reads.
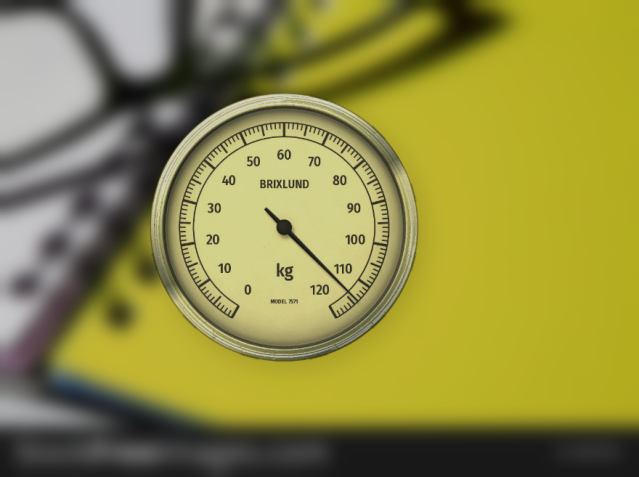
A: 114 kg
